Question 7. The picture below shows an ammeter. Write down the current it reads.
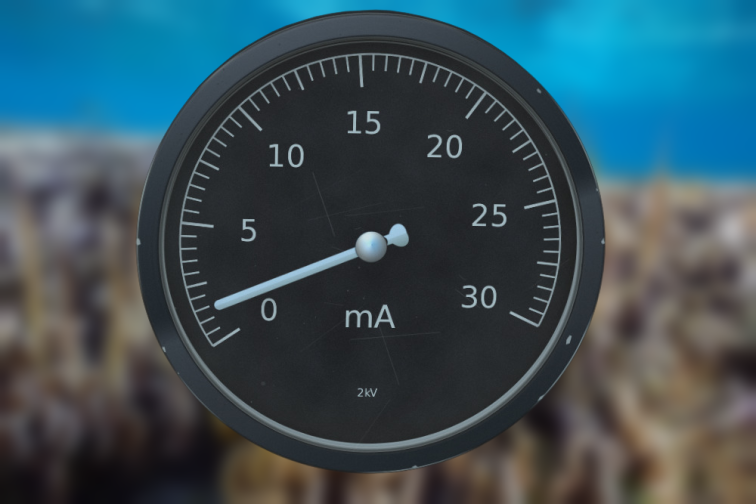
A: 1.5 mA
